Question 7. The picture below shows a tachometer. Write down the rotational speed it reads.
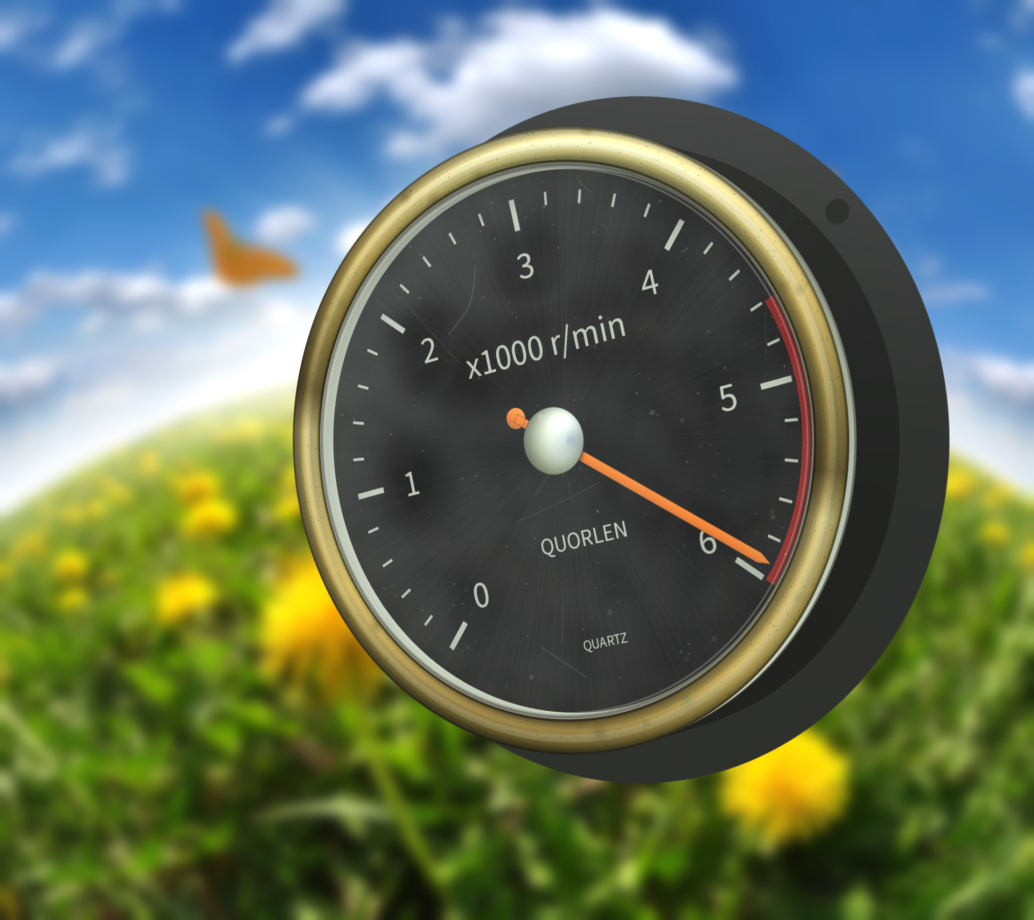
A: 5900 rpm
